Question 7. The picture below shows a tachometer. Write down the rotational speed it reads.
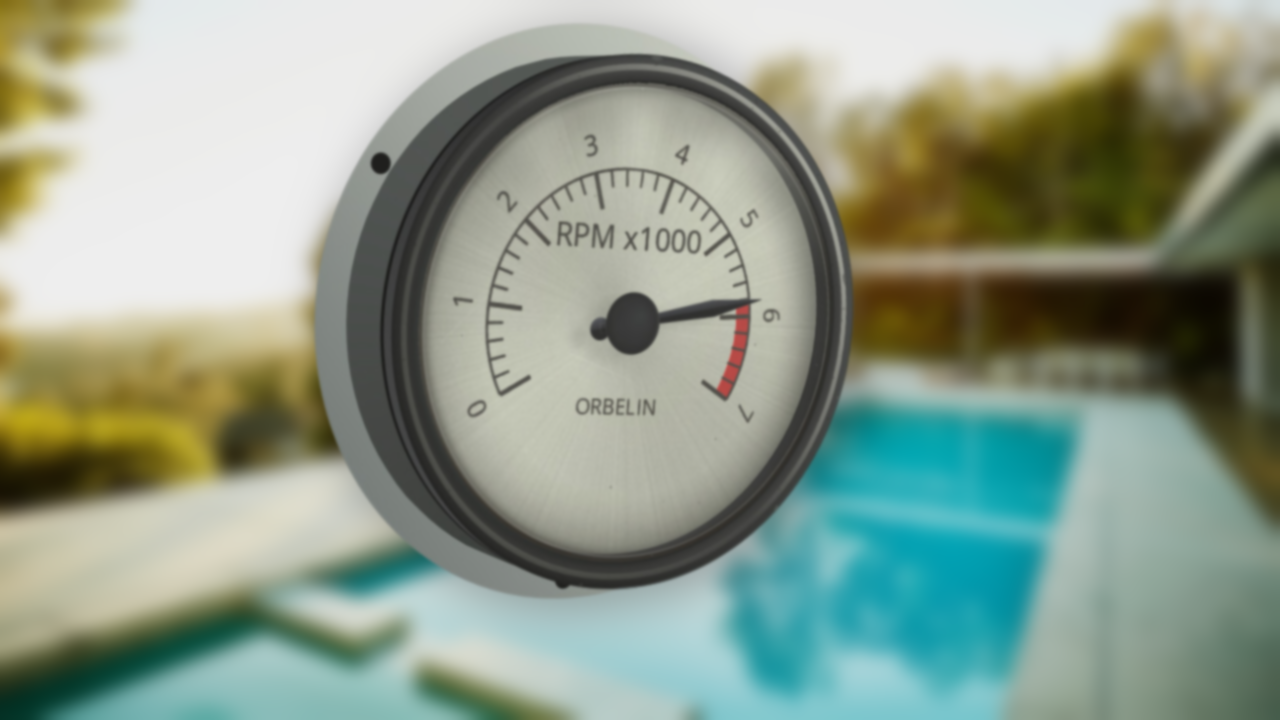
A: 5800 rpm
